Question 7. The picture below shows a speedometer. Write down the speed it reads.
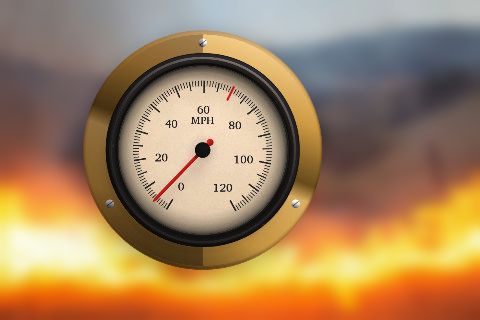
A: 5 mph
